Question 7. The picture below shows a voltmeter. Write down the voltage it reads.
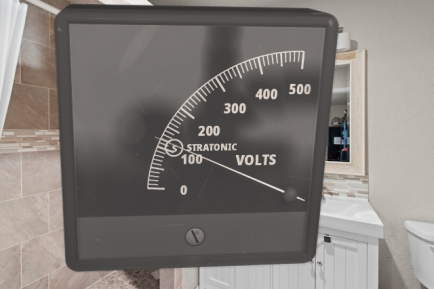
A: 120 V
